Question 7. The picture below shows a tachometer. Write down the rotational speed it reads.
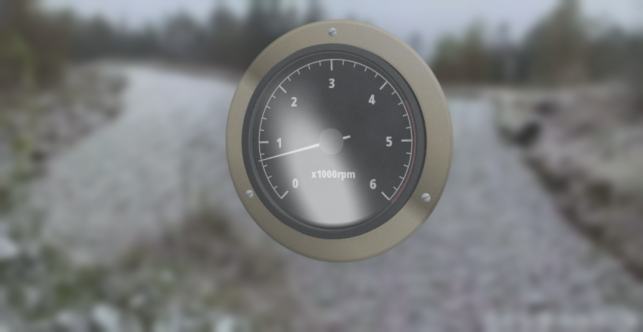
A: 700 rpm
